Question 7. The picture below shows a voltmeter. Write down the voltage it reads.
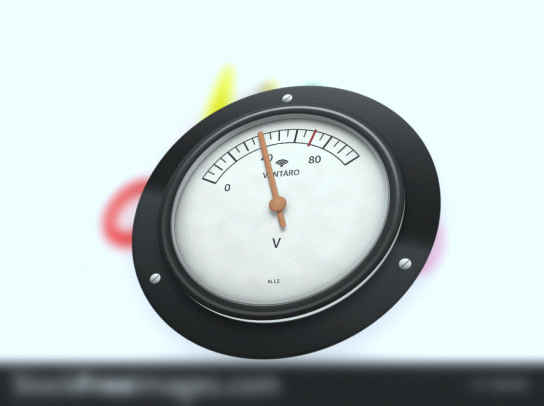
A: 40 V
